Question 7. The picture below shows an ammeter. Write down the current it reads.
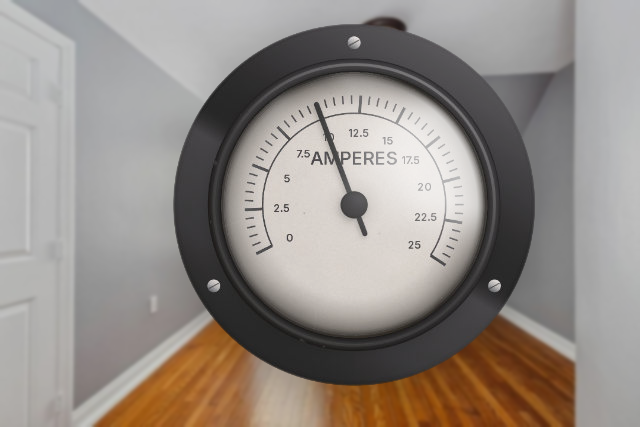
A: 10 A
